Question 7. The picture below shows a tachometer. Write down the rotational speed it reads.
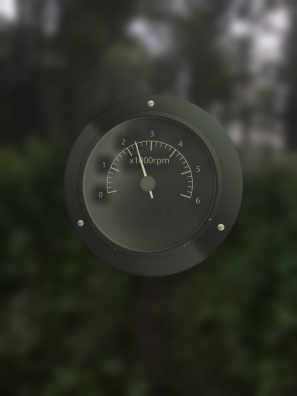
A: 2400 rpm
